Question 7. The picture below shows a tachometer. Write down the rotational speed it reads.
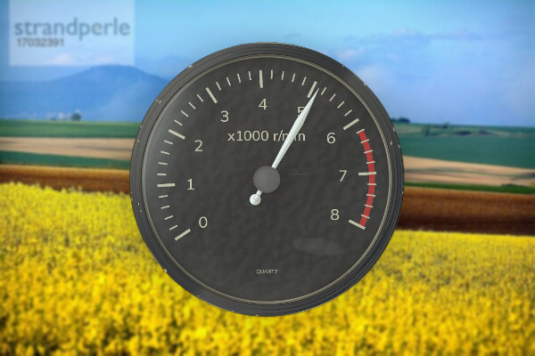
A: 5100 rpm
